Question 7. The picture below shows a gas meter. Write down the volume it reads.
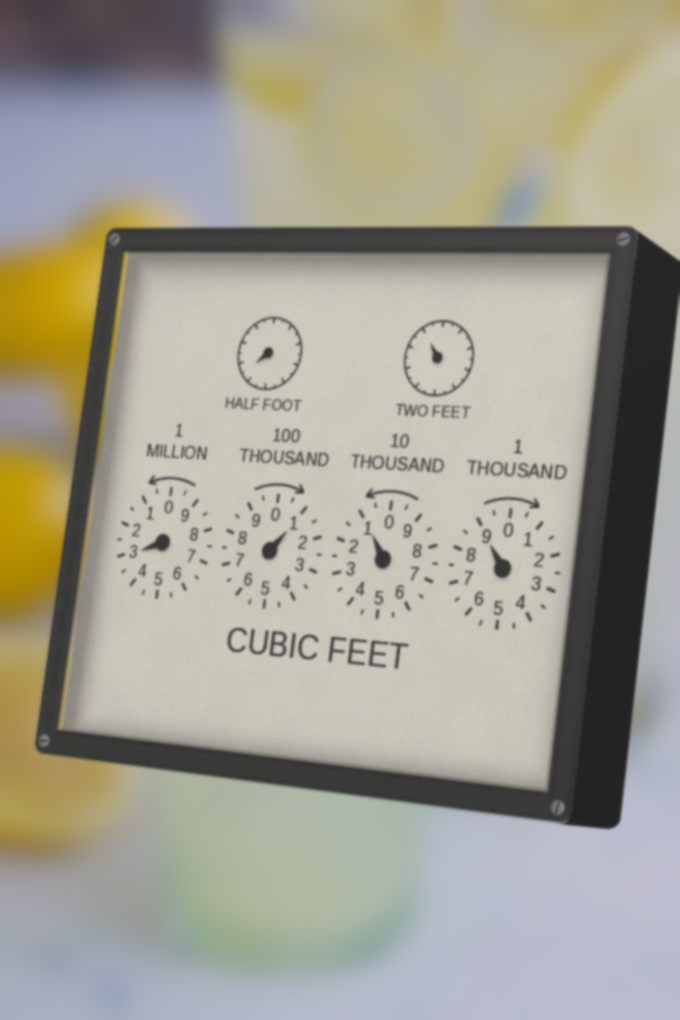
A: 310900 ft³
